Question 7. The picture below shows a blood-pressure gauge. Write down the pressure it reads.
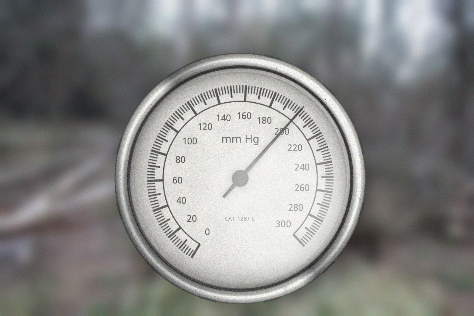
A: 200 mmHg
